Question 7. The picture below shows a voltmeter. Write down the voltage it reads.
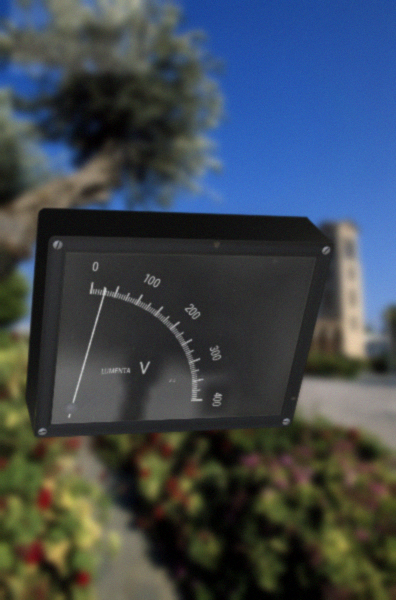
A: 25 V
